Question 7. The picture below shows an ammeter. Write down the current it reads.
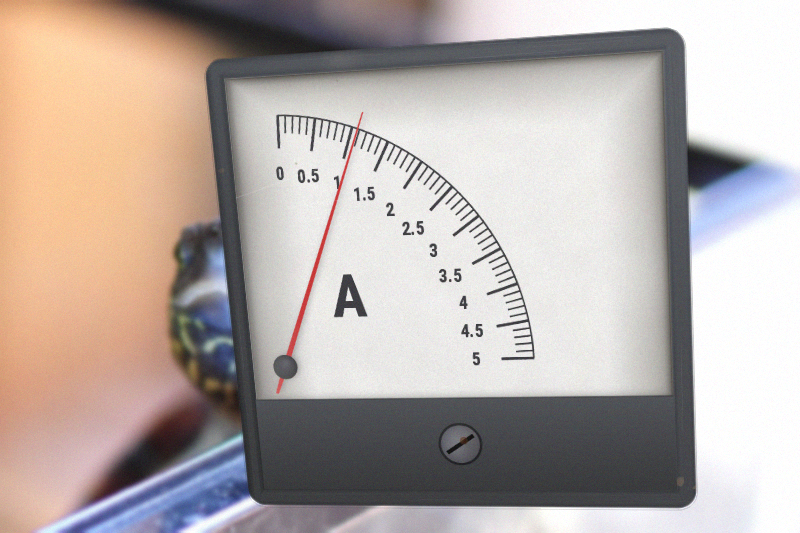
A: 1.1 A
